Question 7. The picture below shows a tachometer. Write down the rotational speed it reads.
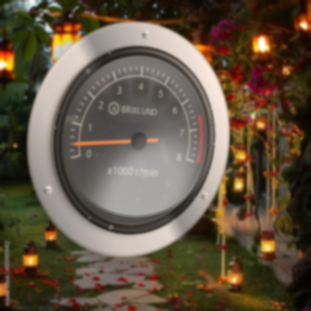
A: 400 rpm
